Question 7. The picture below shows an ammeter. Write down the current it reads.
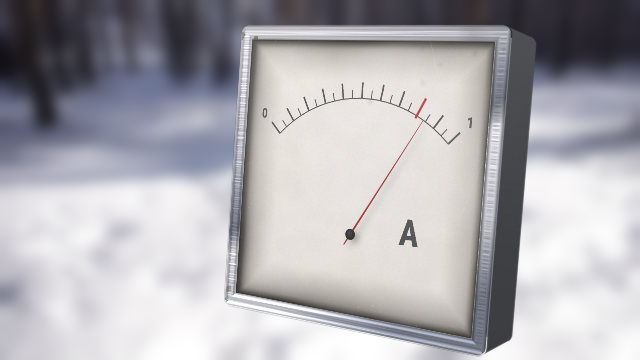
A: 0.85 A
